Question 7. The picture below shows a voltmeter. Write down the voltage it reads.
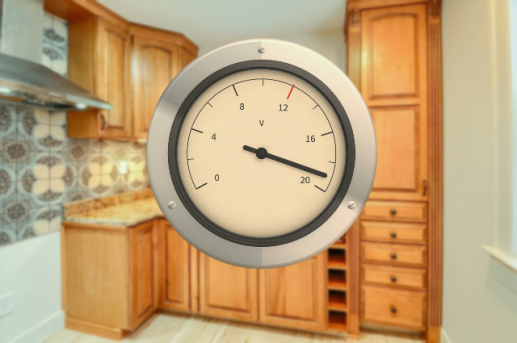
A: 19 V
